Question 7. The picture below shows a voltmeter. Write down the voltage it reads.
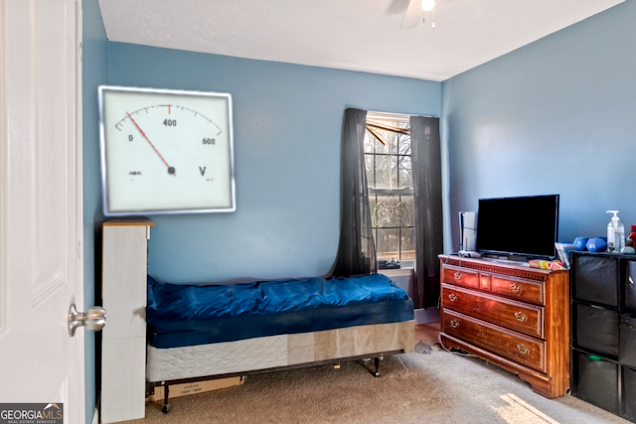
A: 200 V
